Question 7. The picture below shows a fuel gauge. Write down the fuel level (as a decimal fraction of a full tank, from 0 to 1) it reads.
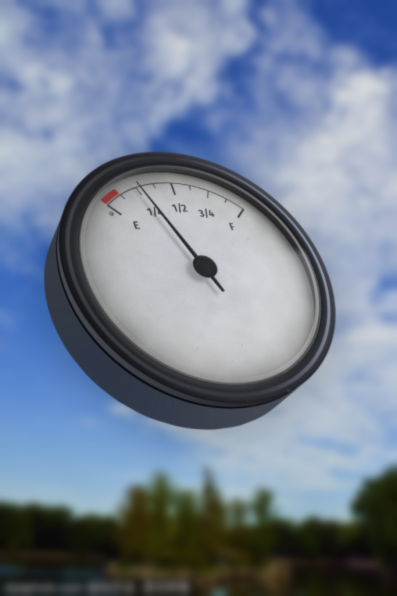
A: 0.25
